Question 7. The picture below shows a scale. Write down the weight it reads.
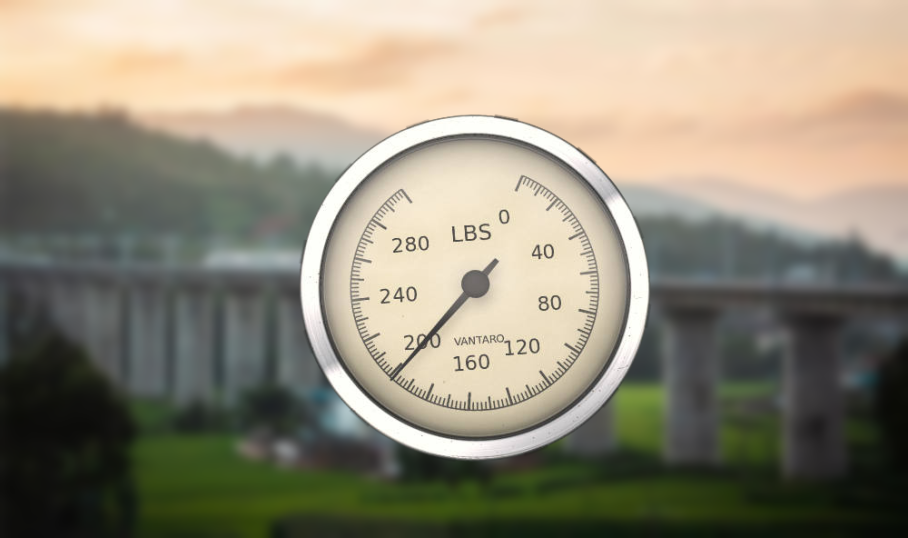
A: 198 lb
